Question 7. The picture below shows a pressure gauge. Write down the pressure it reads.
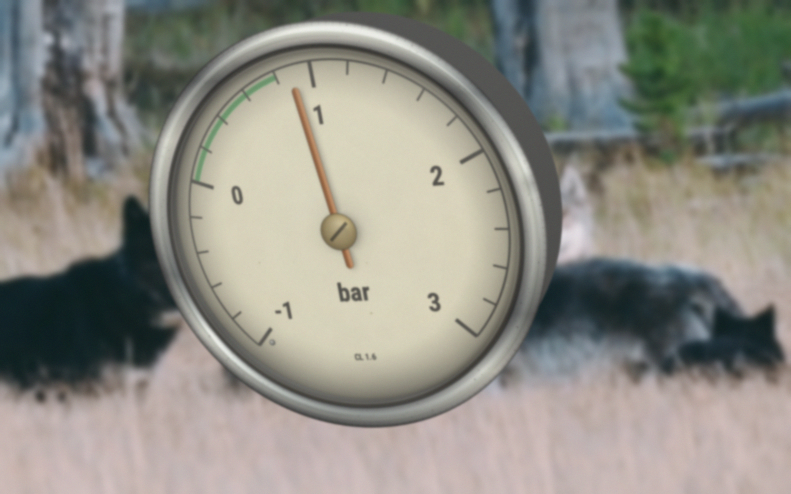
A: 0.9 bar
